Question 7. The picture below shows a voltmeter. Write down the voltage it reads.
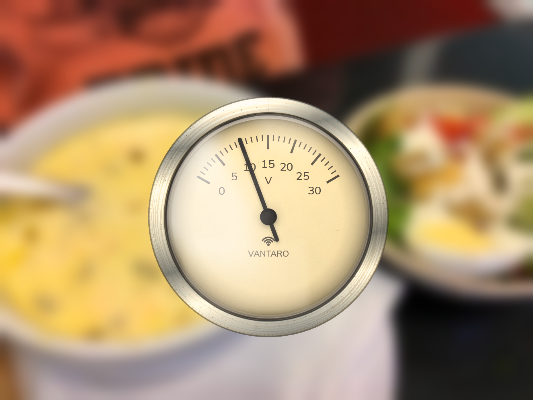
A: 10 V
